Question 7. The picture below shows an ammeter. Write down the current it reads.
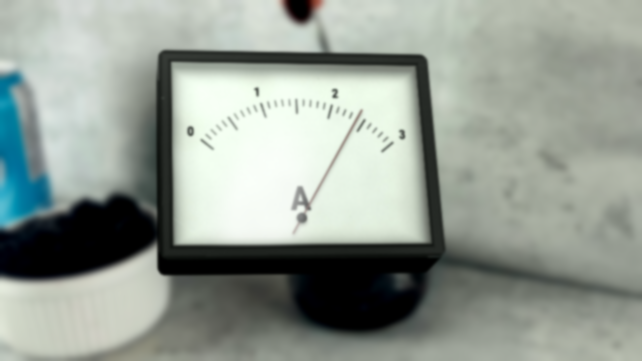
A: 2.4 A
